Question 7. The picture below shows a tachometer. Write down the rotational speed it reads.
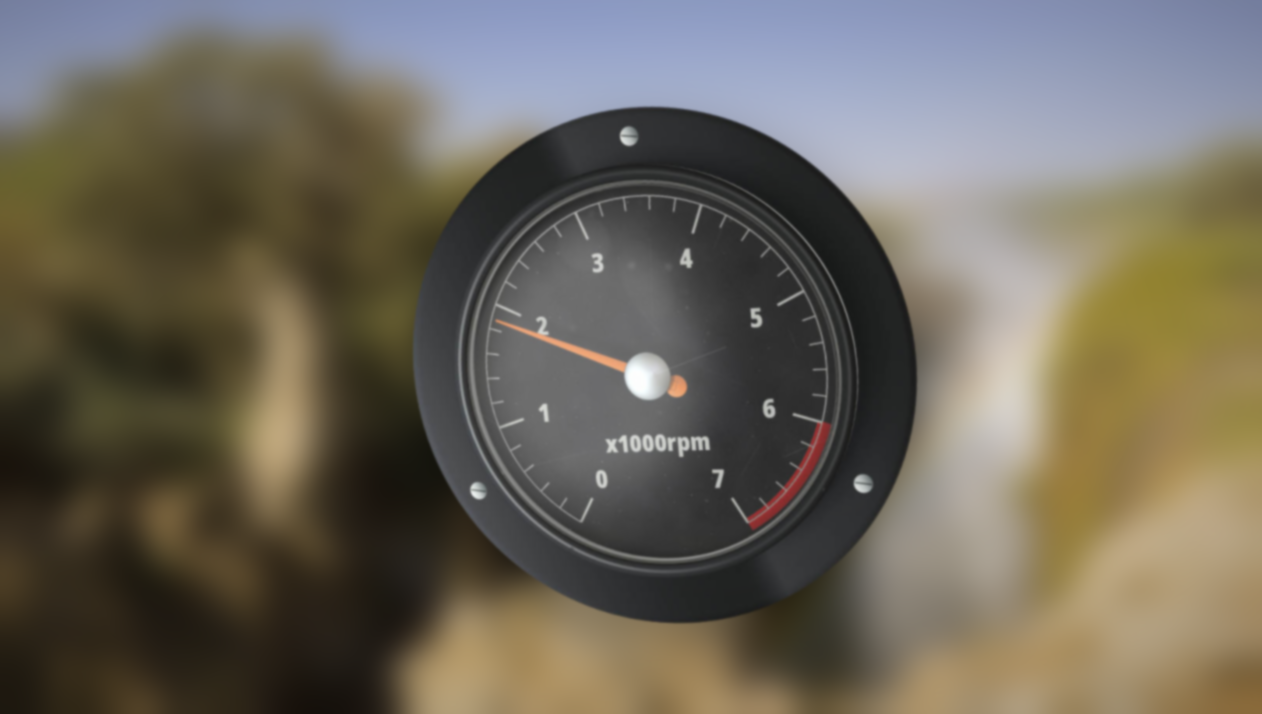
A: 1900 rpm
